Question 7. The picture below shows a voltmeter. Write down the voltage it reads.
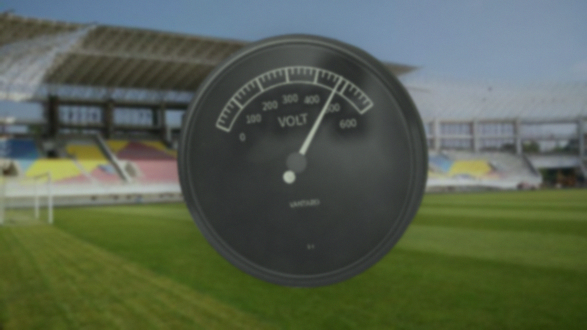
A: 480 V
